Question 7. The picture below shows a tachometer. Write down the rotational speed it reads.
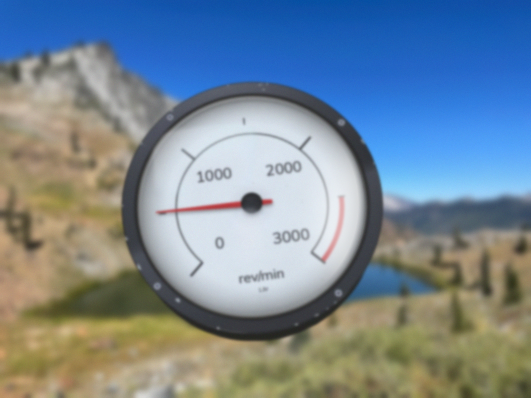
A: 500 rpm
